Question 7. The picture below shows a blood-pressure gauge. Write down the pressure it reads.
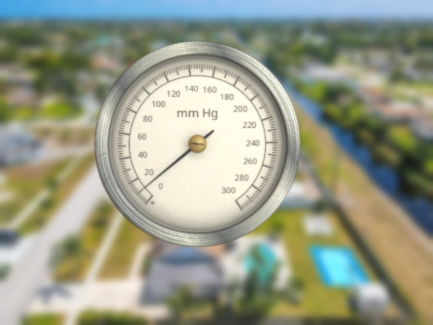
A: 10 mmHg
